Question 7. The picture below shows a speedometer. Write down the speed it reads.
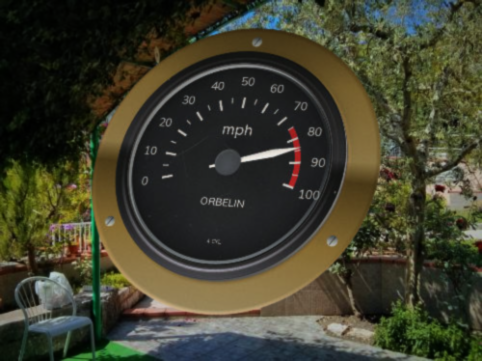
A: 85 mph
